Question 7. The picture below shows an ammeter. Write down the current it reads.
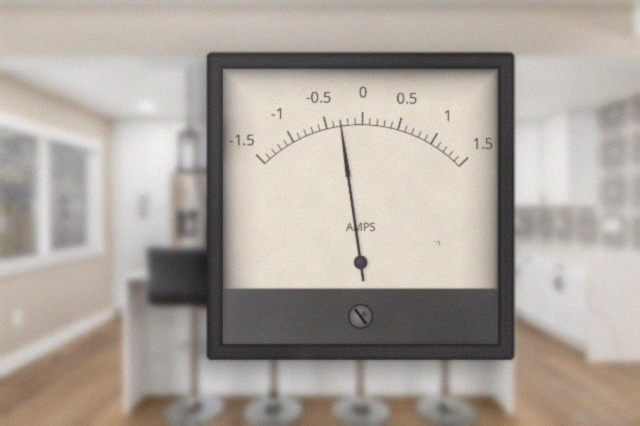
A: -0.3 A
